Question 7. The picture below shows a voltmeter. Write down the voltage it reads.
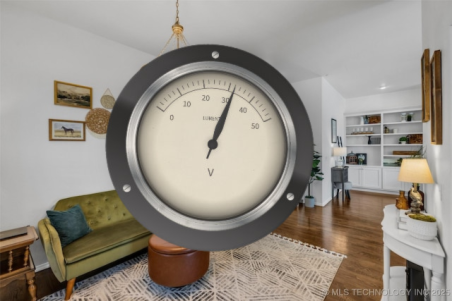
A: 32 V
